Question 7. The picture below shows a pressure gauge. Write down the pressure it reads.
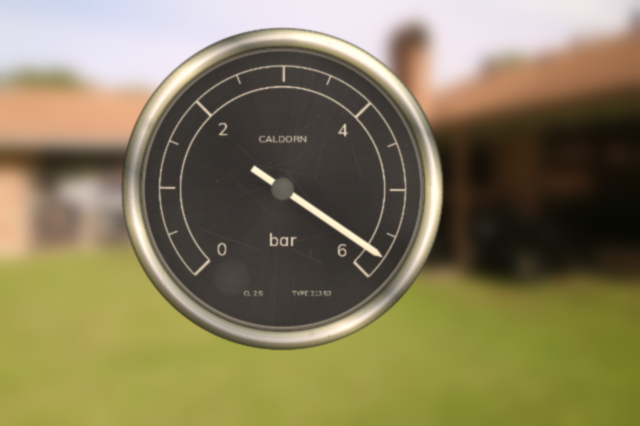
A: 5.75 bar
